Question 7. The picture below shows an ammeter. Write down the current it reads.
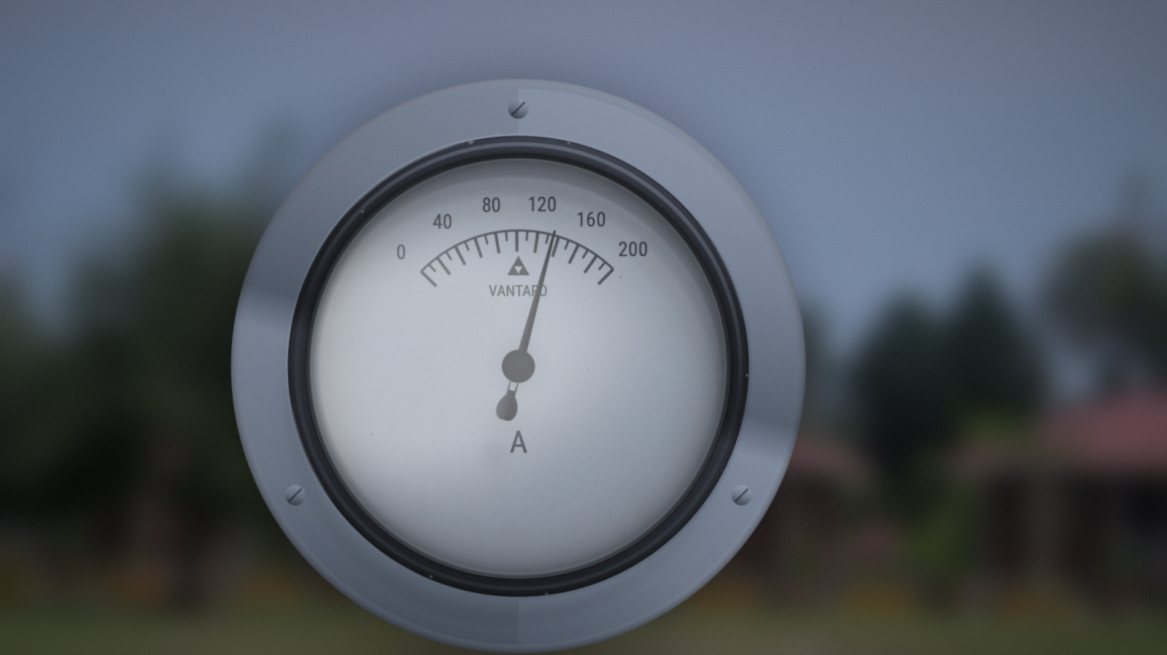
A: 135 A
